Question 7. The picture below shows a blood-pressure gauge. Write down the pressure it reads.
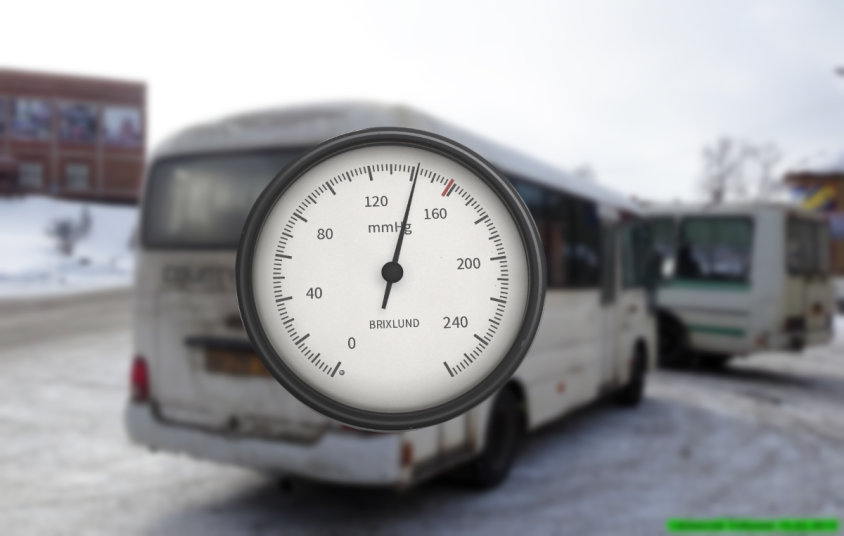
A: 142 mmHg
